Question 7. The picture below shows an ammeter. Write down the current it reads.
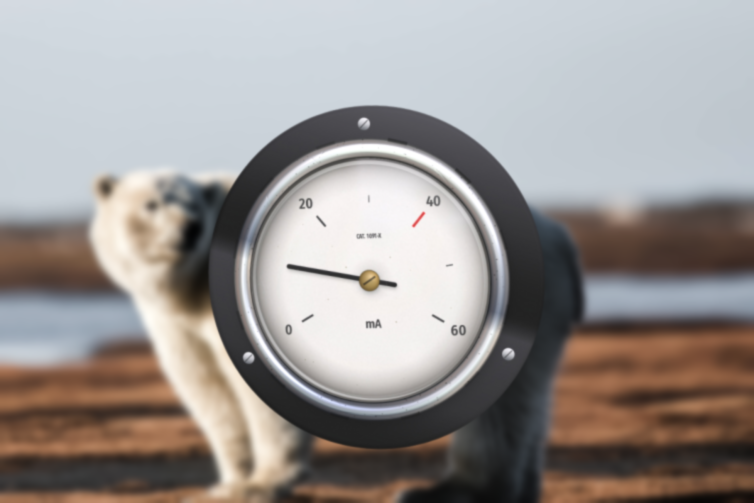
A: 10 mA
